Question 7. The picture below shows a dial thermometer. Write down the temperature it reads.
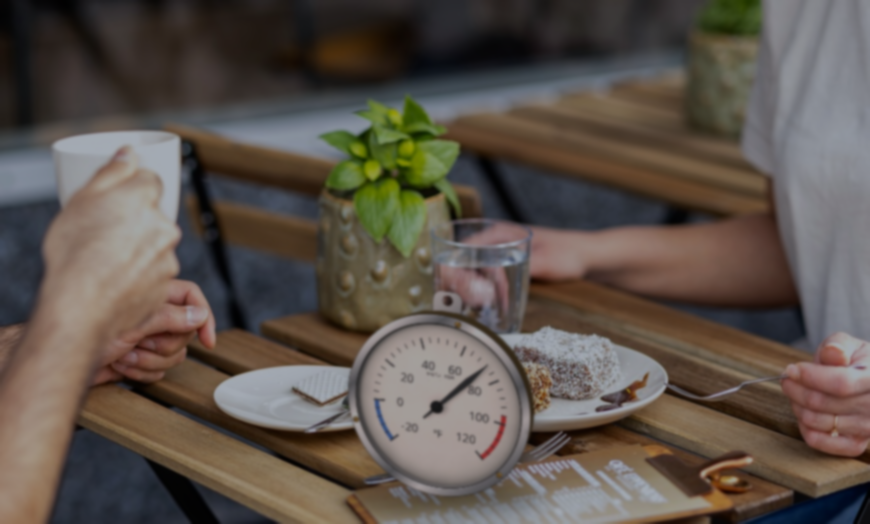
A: 72 °F
